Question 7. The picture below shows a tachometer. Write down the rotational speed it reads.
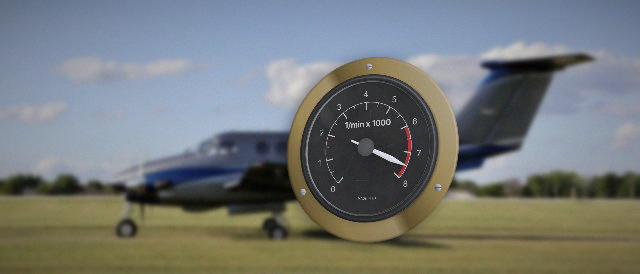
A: 7500 rpm
